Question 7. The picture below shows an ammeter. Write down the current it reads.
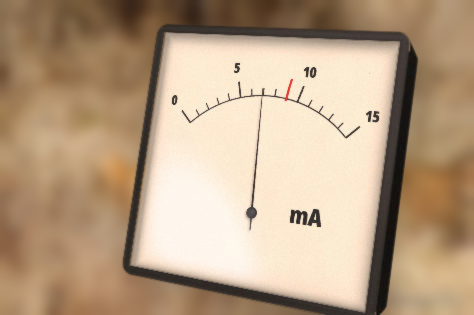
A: 7 mA
